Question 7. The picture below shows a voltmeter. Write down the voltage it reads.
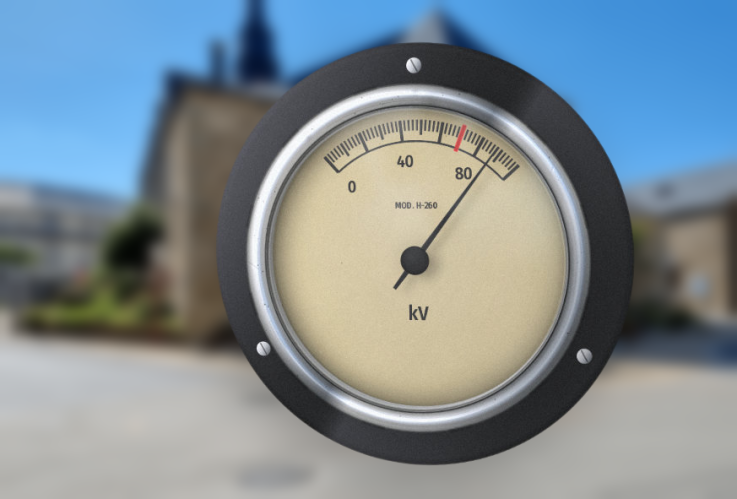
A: 88 kV
